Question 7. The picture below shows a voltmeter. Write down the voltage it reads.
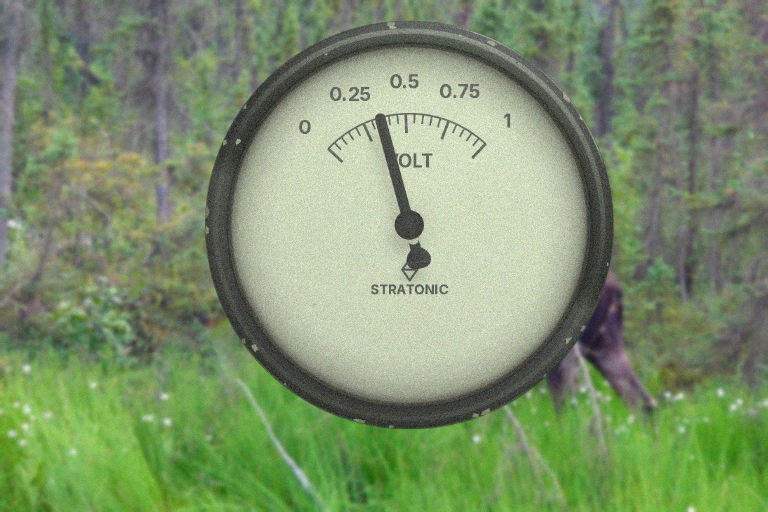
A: 0.35 V
